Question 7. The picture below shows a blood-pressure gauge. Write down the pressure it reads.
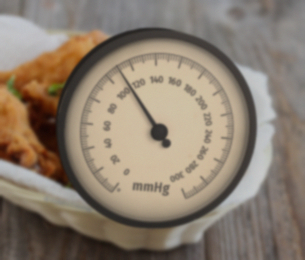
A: 110 mmHg
